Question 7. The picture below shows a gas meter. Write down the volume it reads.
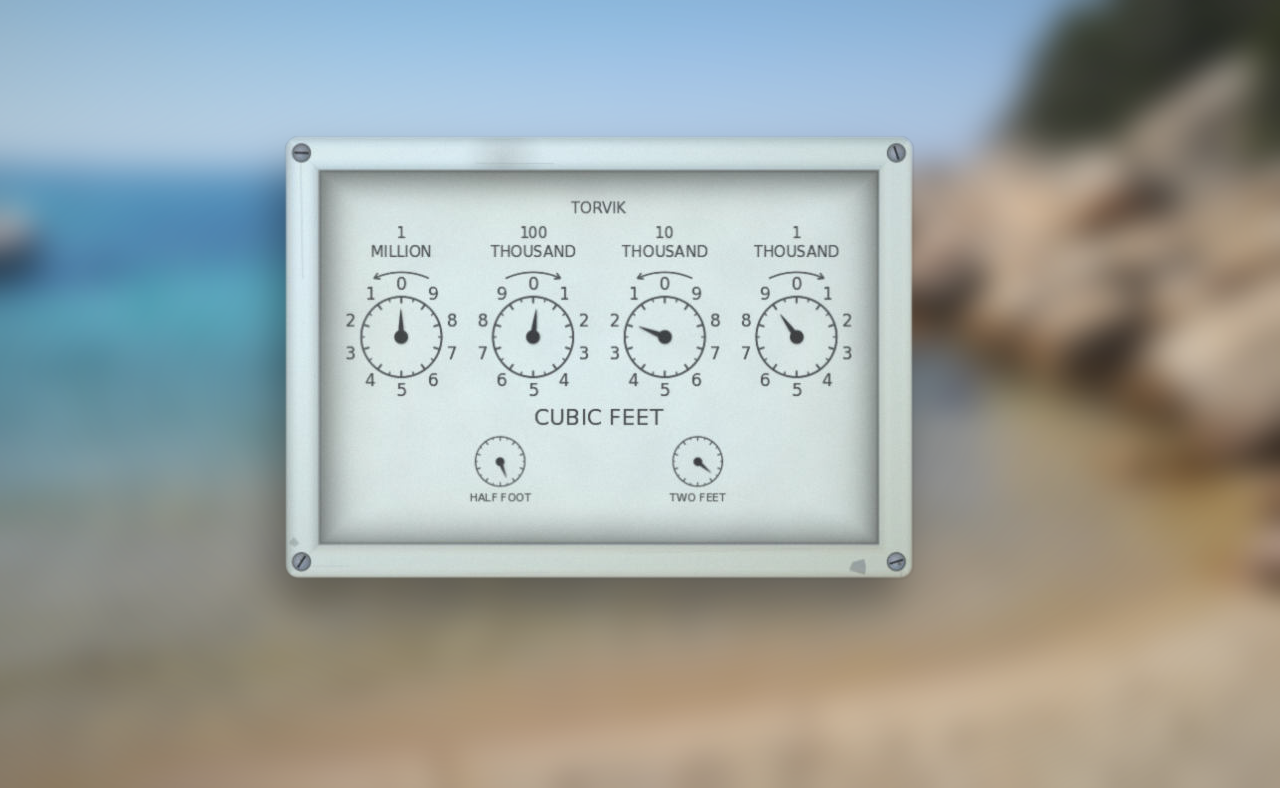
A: 1900 ft³
